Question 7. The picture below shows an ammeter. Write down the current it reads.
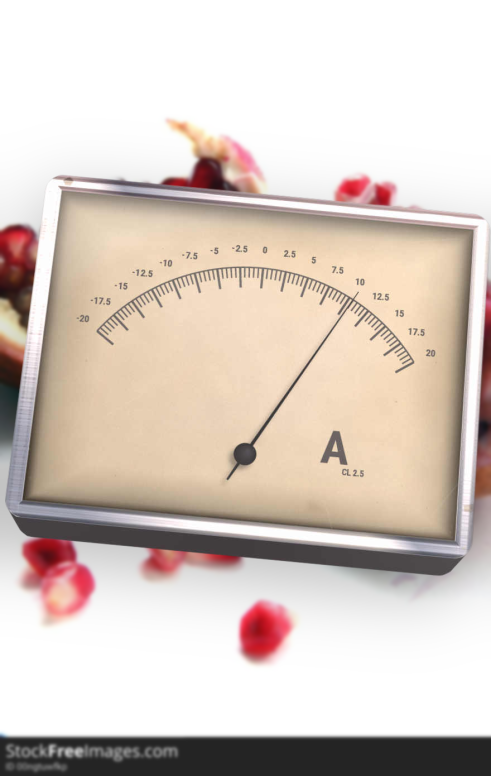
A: 10.5 A
